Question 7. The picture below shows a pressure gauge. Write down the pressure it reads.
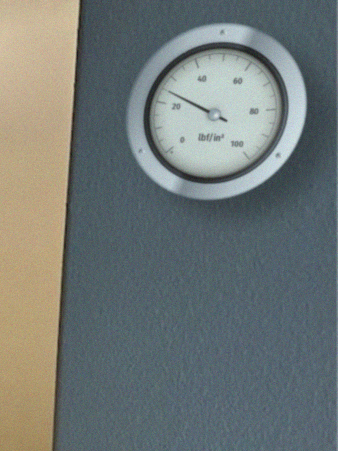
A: 25 psi
